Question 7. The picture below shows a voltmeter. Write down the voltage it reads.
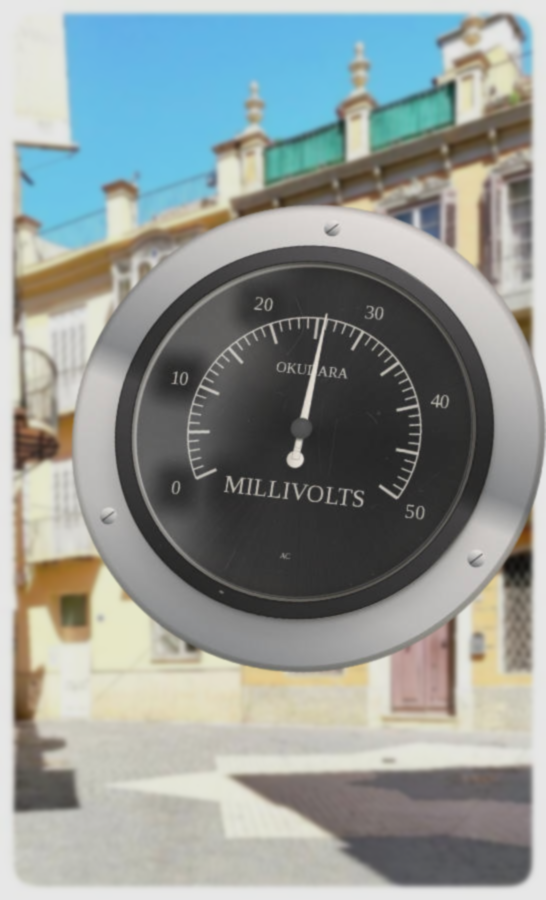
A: 26 mV
